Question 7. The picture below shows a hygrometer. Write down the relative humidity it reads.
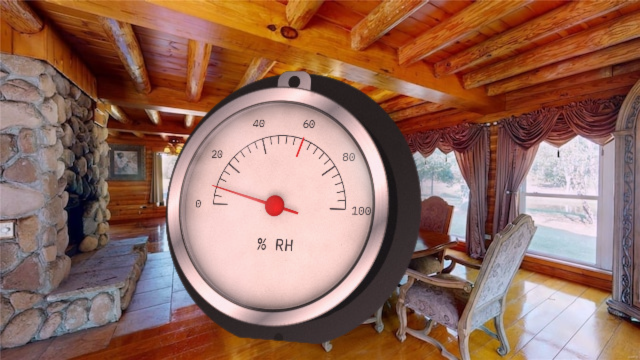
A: 8 %
